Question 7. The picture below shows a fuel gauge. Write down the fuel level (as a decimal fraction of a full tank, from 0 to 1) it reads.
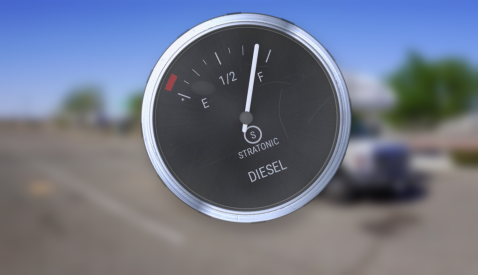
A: 0.875
